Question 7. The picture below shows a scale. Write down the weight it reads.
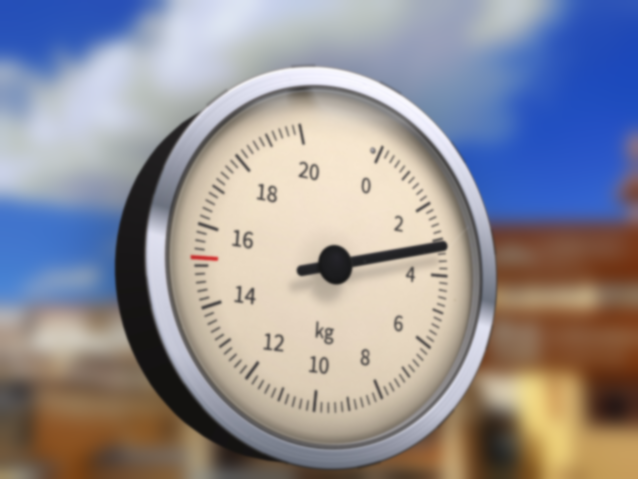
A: 3.2 kg
